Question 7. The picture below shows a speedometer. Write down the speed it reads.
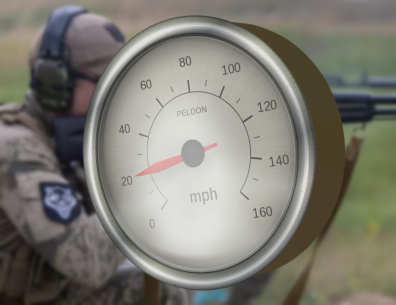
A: 20 mph
